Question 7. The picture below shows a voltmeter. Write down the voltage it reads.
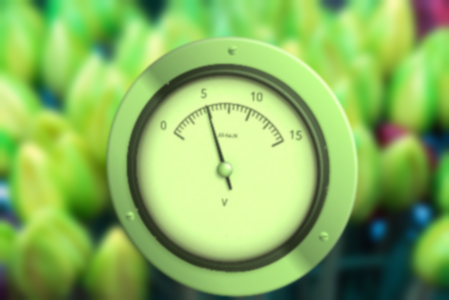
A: 5 V
